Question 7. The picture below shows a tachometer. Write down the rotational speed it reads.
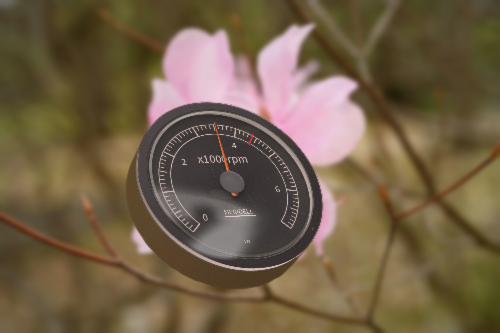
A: 3500 rpm
